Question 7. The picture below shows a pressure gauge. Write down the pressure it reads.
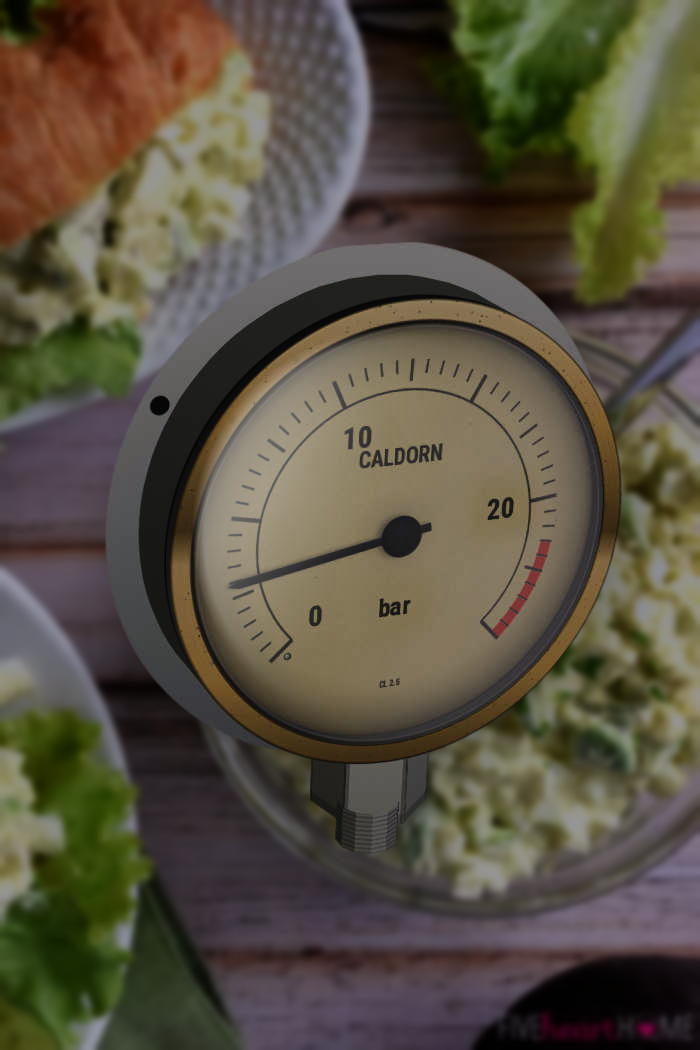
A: 3 bar
